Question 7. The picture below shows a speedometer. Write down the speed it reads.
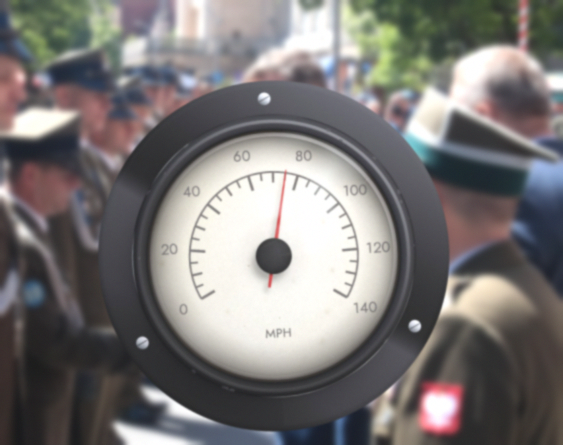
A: 75 mph
